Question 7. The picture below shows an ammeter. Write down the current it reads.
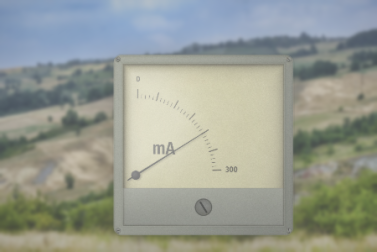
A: 200 mA
